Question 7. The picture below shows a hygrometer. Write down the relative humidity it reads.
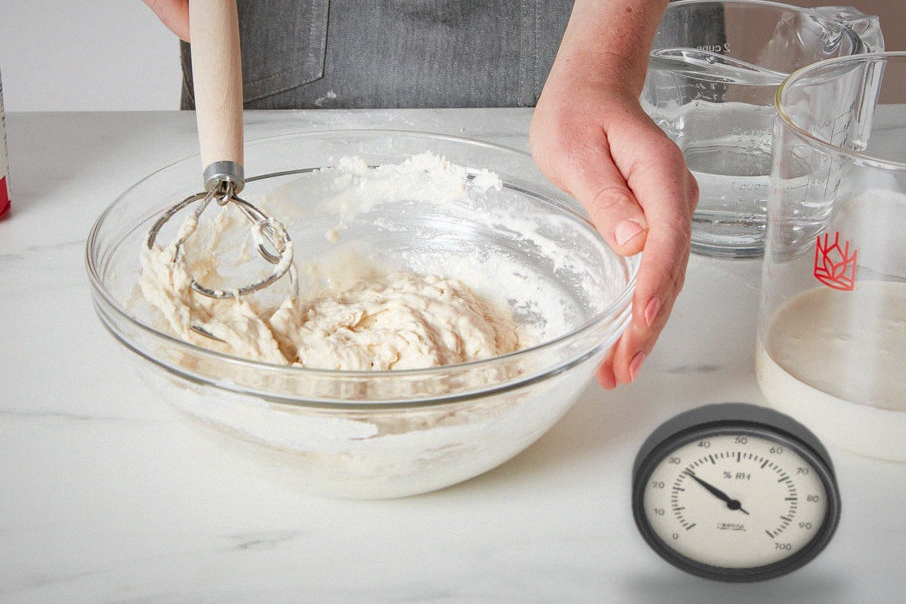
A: 30 %
